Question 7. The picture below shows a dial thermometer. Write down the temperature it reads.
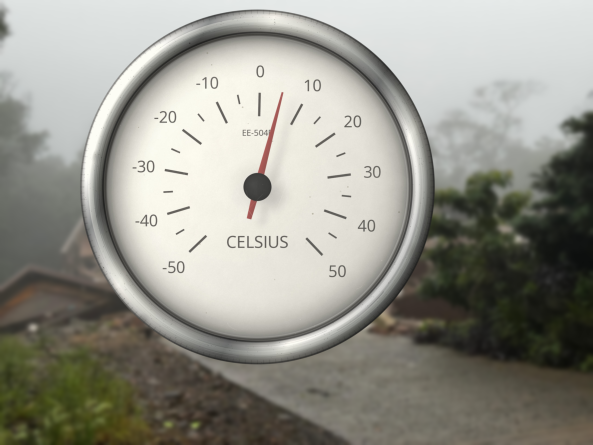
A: 5 °C
